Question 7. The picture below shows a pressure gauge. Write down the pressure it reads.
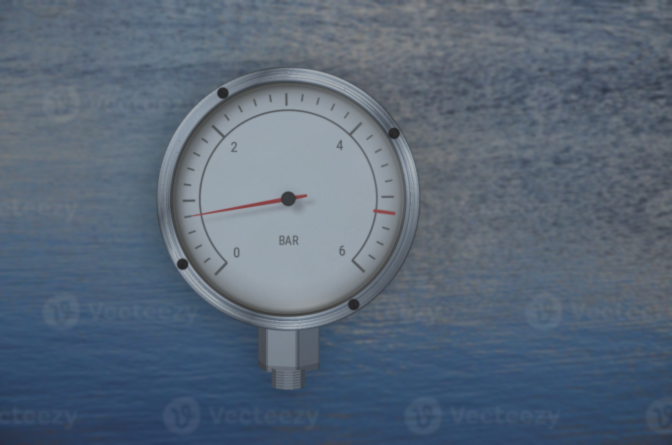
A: 0.8 bar
